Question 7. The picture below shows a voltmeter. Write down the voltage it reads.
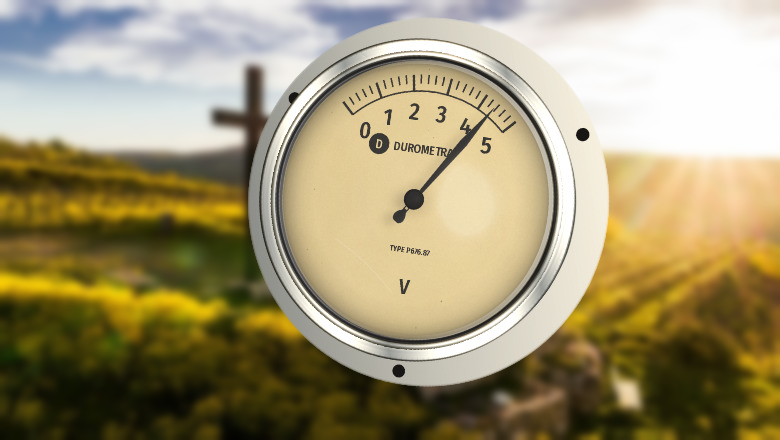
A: 4.4 V
